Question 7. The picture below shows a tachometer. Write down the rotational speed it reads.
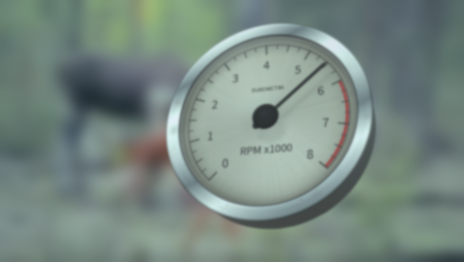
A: 5500 rpm
